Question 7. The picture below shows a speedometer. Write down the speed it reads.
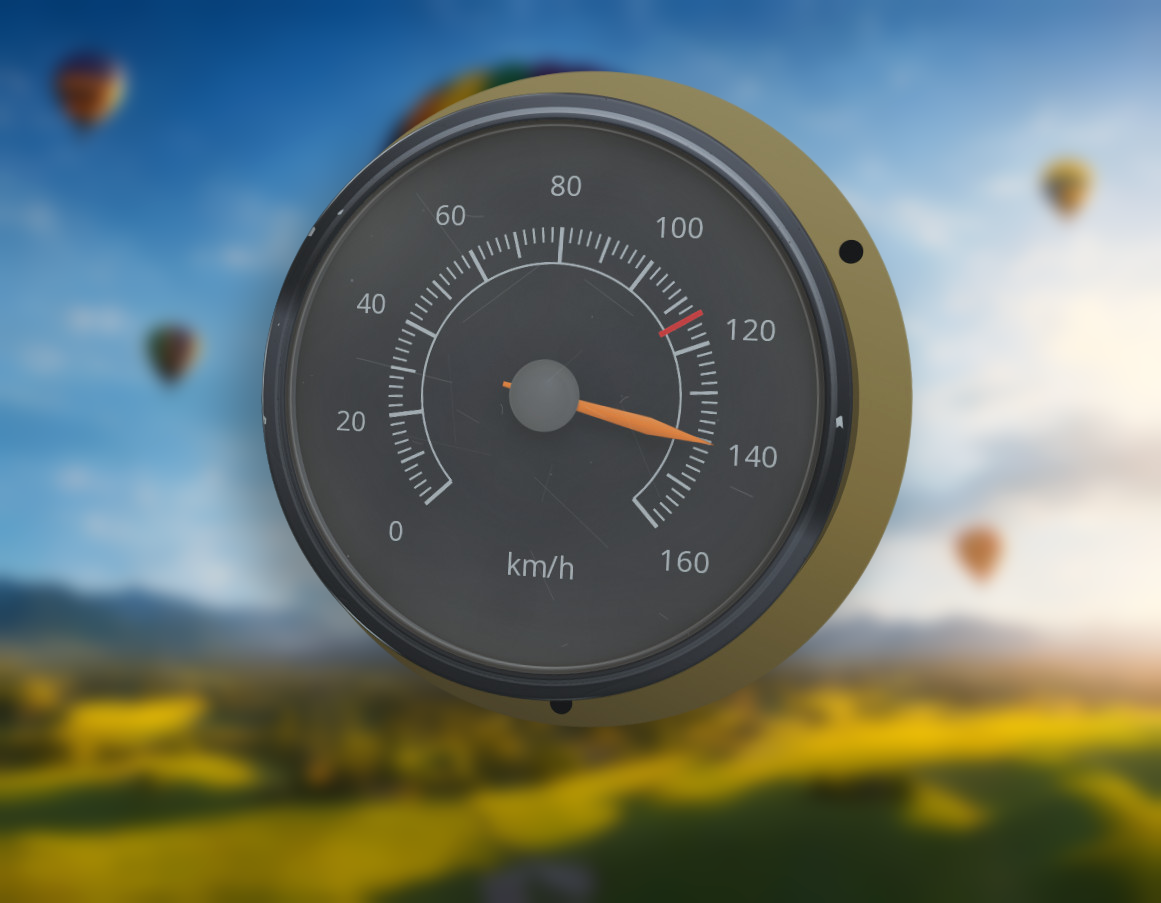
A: 140 km/h
